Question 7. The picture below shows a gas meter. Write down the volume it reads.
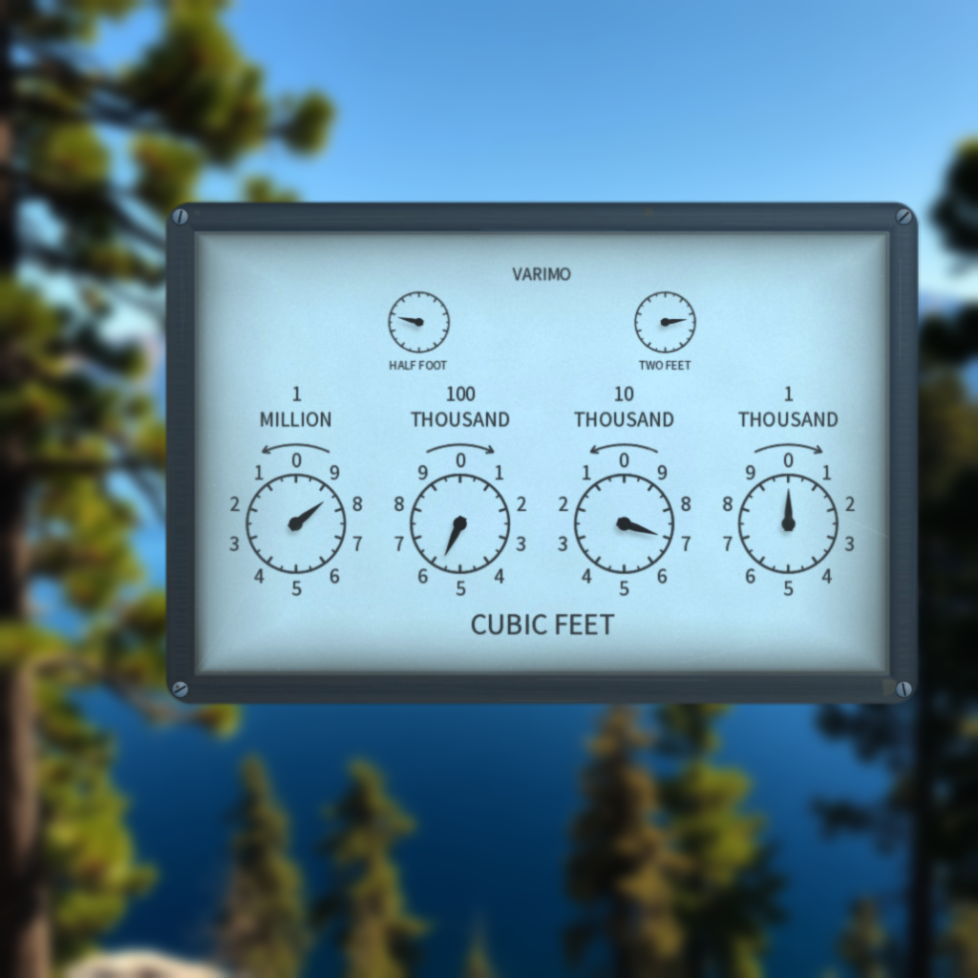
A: 857000 ft³
